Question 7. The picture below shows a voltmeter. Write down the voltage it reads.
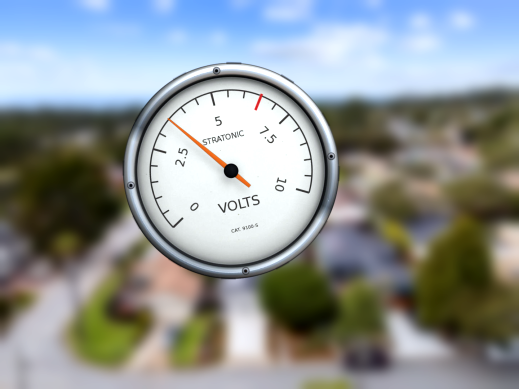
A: 3.5 V
